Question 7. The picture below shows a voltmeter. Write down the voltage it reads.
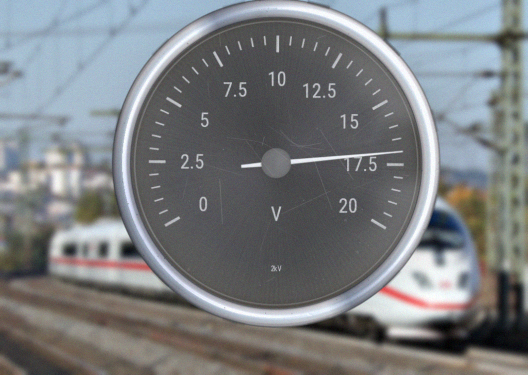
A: 17 V
